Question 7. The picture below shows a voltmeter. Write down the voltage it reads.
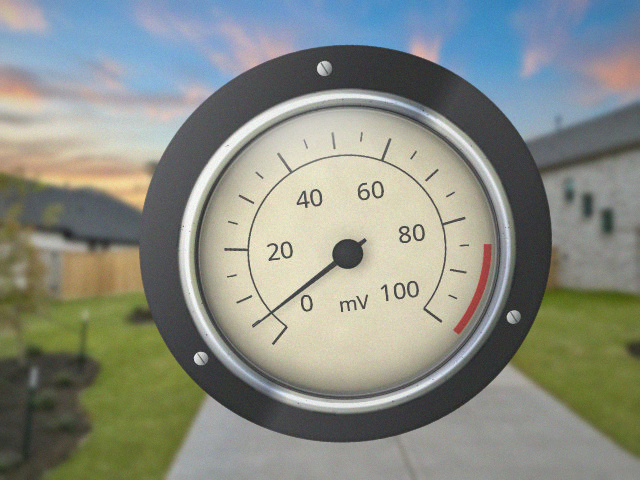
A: 5 mV
